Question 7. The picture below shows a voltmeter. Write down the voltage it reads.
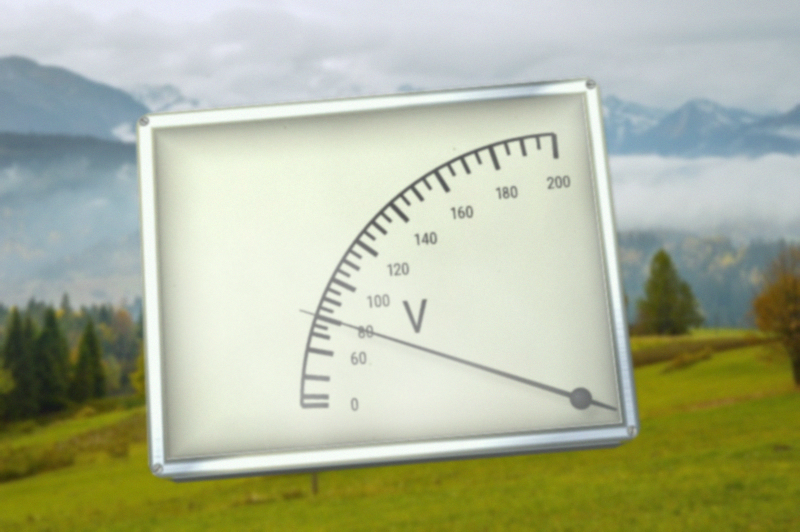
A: 80 V
